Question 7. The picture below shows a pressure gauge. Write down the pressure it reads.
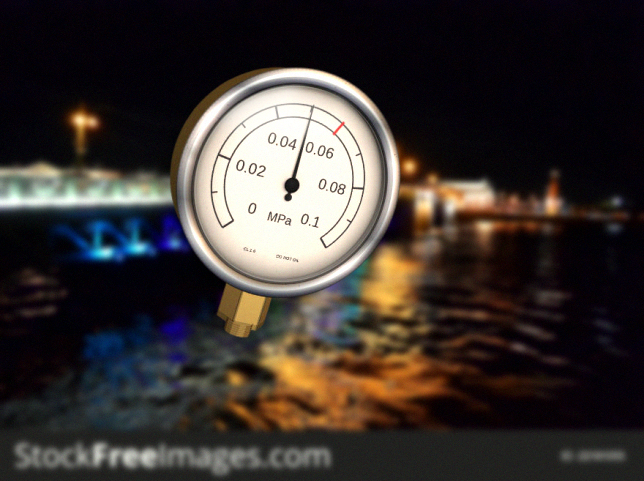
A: 0.05 MPa
